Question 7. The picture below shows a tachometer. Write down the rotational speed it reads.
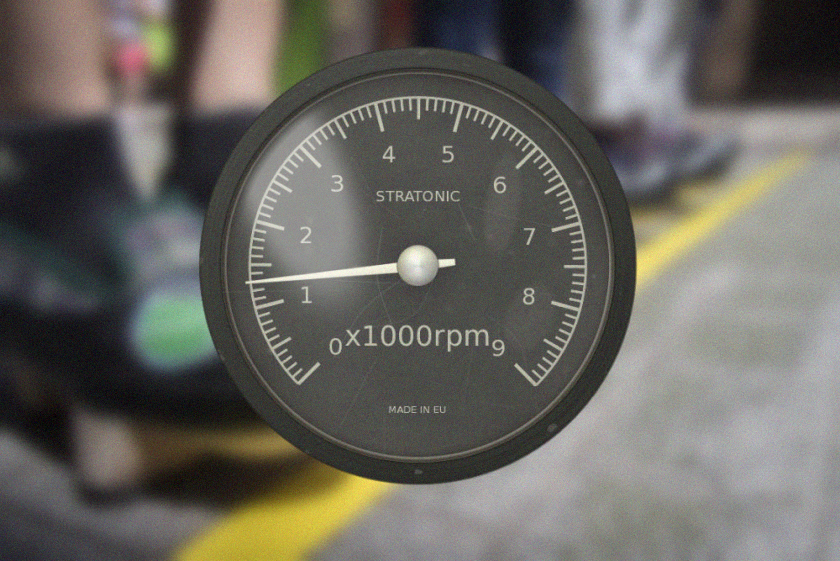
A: 1300 rpm
